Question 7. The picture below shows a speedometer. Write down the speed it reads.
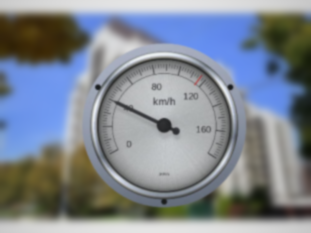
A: 40 km/h
